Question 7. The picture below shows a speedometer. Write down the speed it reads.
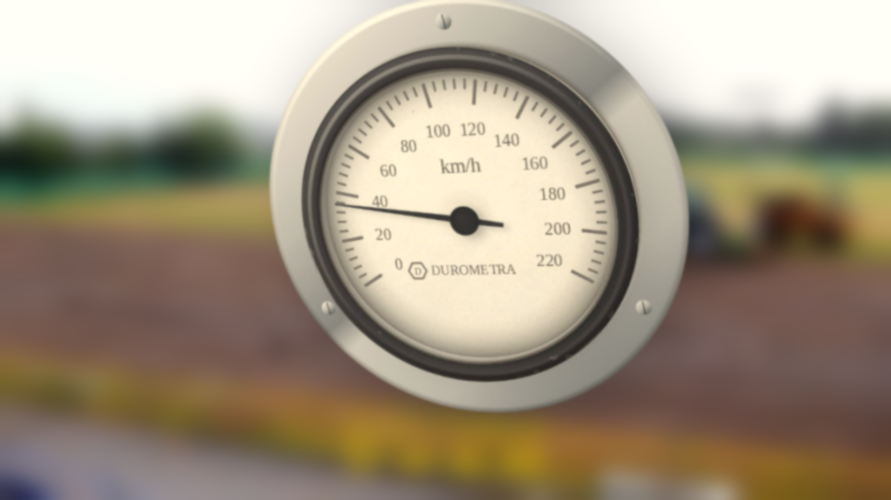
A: 36 km/h
